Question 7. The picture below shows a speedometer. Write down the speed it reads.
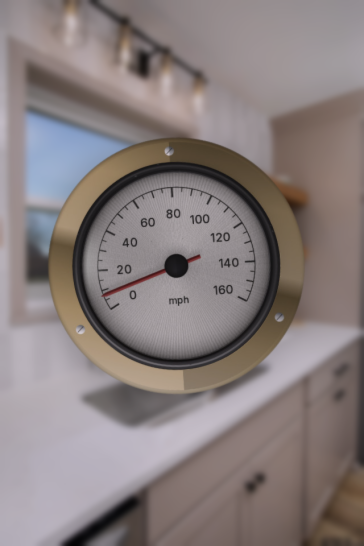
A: 7.5 mph
